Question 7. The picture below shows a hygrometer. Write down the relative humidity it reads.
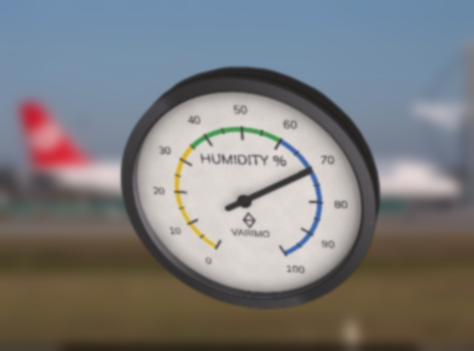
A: 70 %
